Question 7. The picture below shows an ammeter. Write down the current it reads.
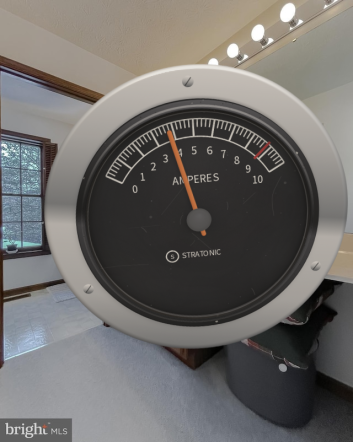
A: 3.8 A
